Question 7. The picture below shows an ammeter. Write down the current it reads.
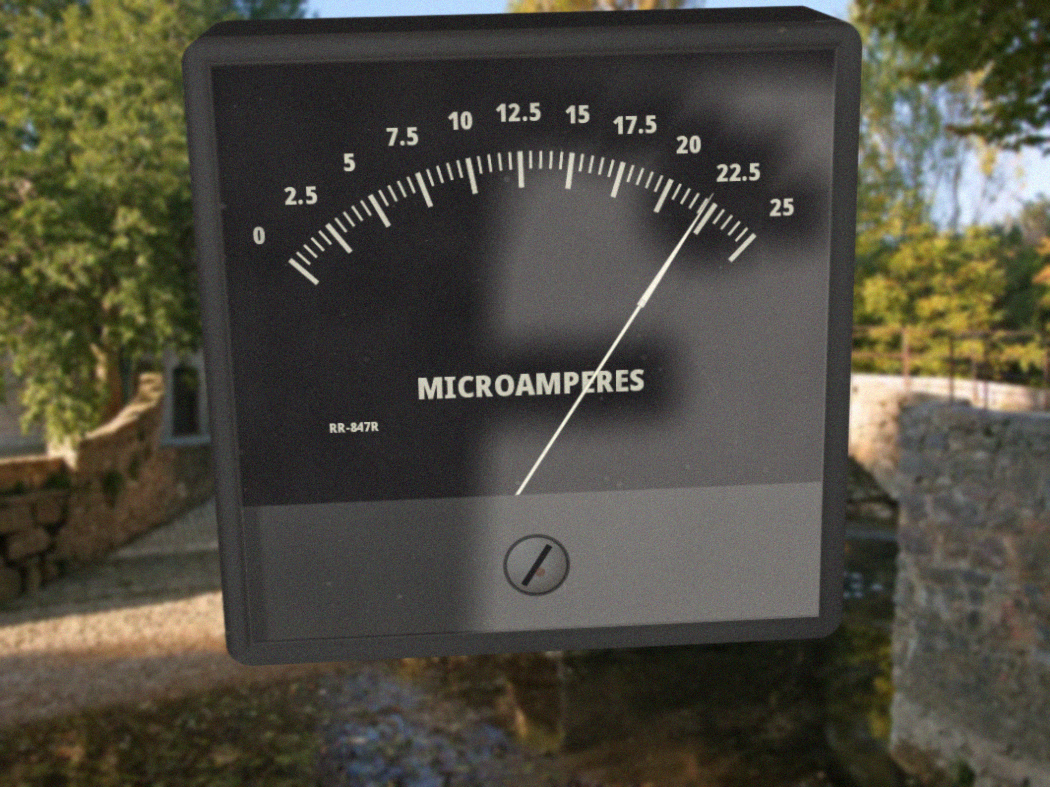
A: 22 µA
